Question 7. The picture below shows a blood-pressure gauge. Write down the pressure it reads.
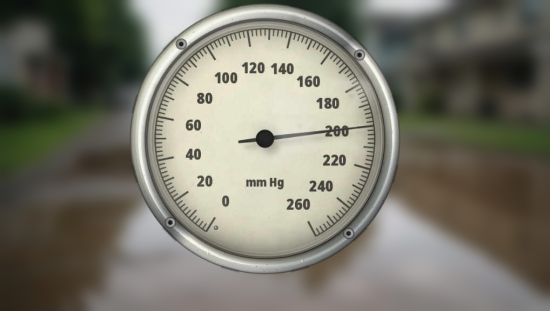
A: 200 mmHg
